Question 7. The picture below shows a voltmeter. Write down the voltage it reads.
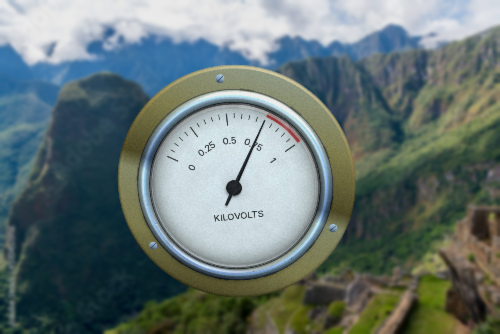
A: 0.75 kV
